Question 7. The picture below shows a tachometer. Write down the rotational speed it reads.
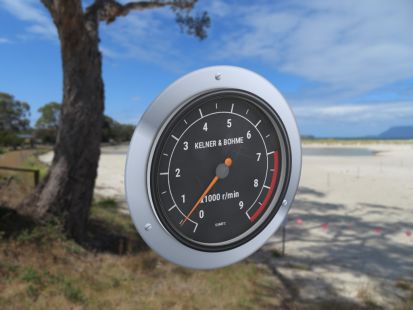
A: 500 rpm
